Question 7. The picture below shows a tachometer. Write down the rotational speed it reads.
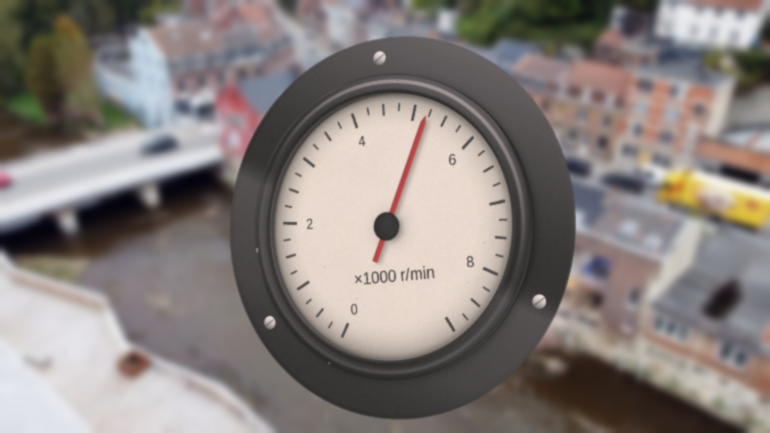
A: 5250 rpm
